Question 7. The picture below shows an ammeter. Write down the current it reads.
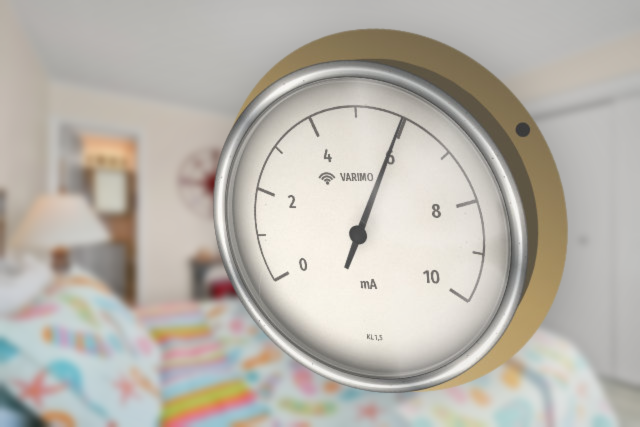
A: 6 mA
